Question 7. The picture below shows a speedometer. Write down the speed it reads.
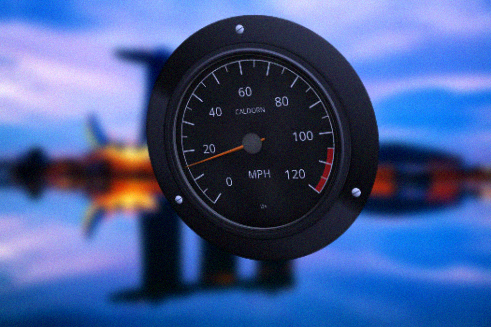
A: 15 mph
